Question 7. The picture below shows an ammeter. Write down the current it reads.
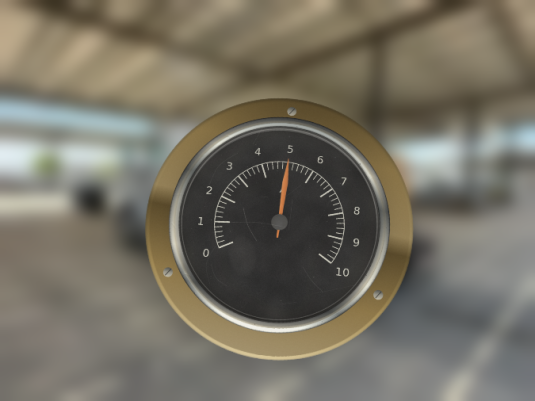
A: 5 A
